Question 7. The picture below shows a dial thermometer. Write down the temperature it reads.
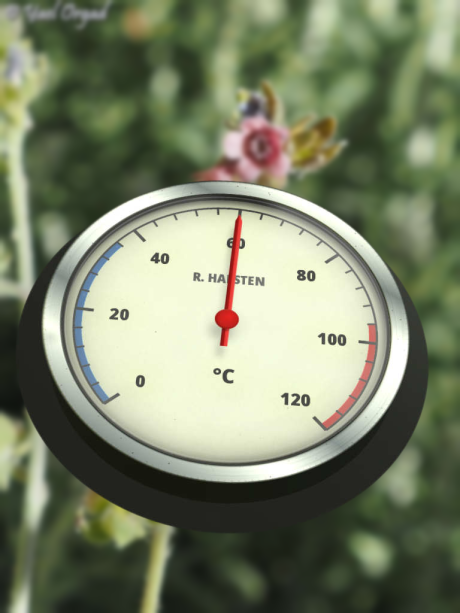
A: 60 °C
